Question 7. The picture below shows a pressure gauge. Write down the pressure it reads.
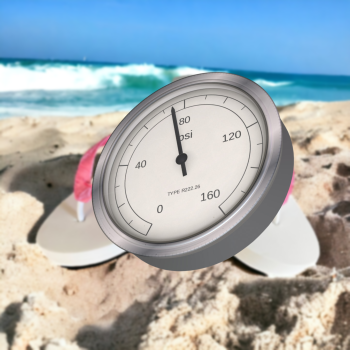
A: 75 psi
